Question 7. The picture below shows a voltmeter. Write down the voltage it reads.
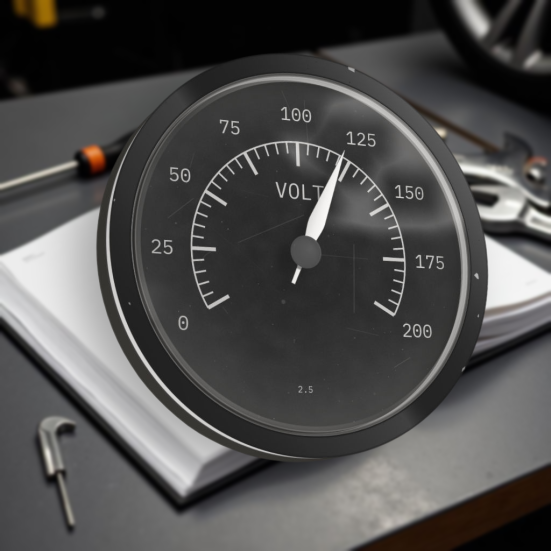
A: 120 V
